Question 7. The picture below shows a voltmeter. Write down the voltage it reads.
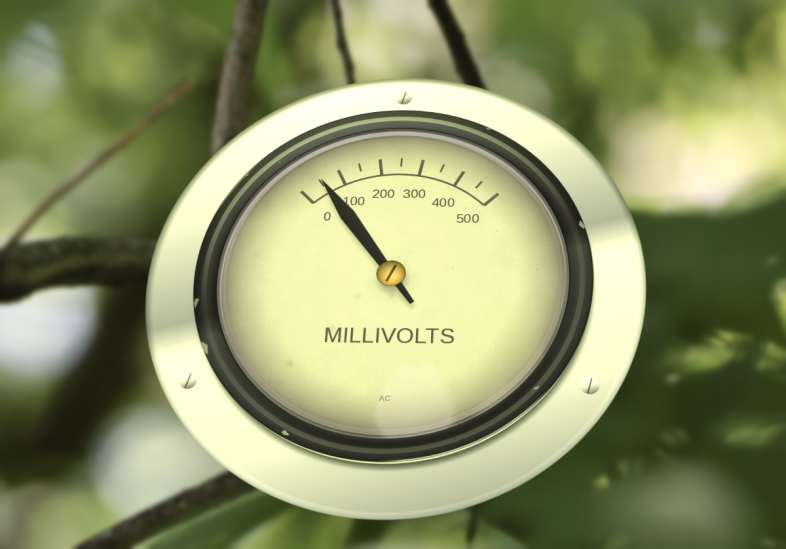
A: 50 mV
